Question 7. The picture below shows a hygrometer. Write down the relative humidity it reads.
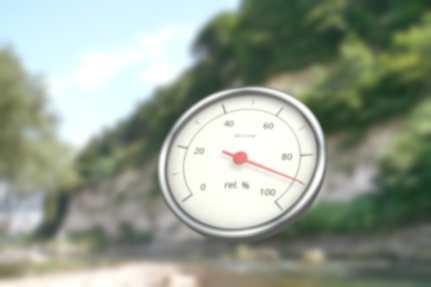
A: 90 %
